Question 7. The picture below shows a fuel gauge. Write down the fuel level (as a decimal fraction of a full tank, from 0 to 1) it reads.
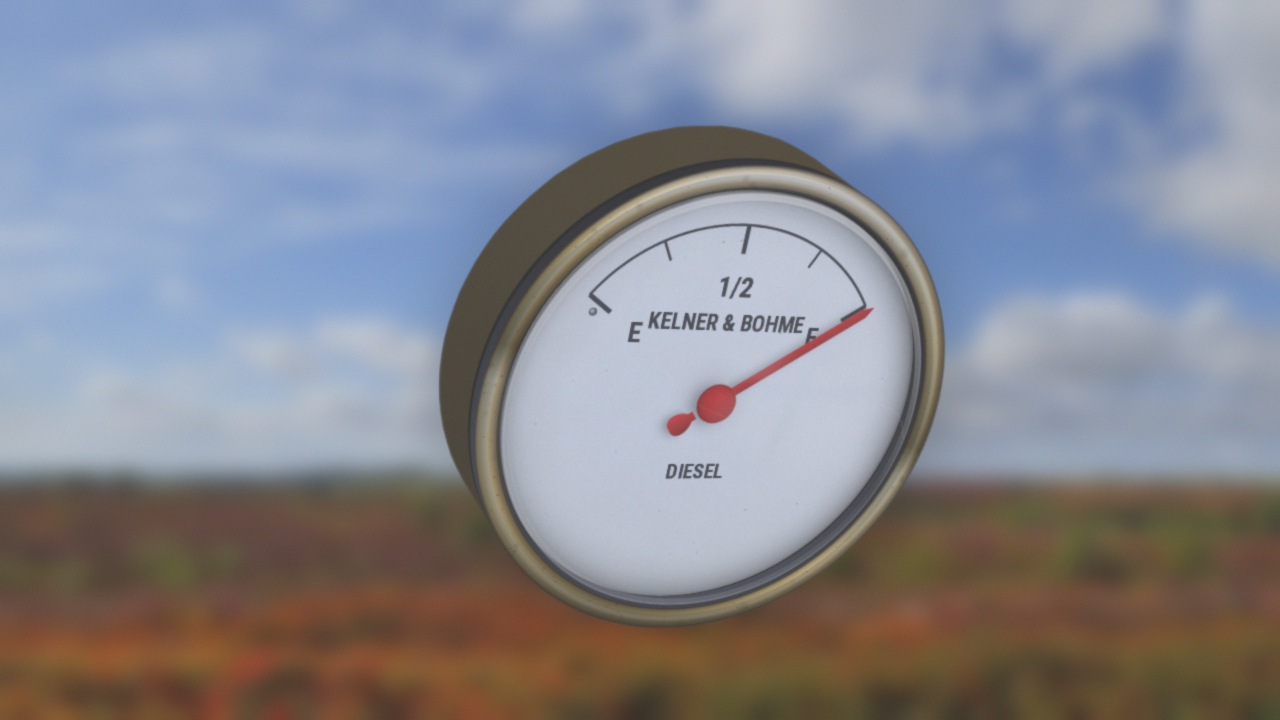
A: 1
